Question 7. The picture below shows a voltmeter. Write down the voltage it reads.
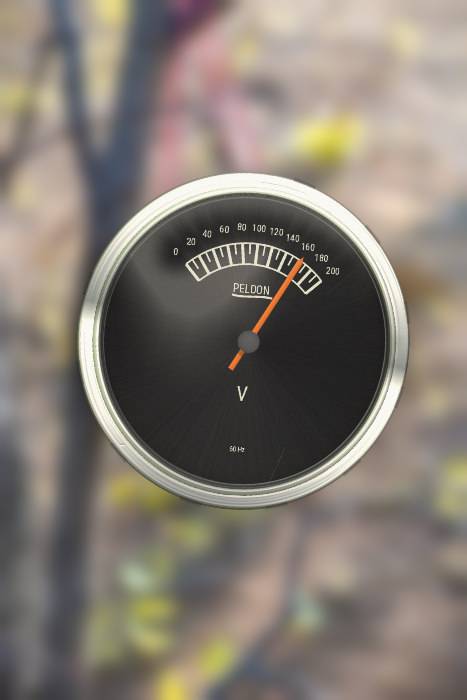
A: 160 V
